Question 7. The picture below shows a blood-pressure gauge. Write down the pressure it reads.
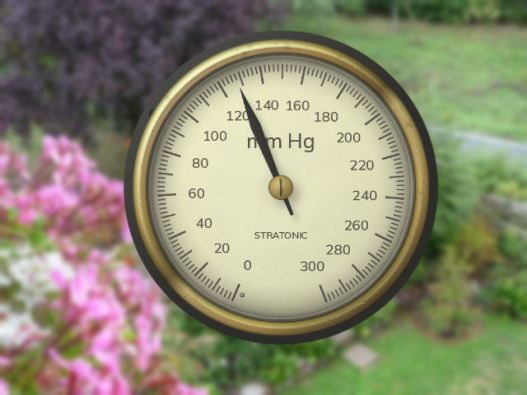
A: 128 mmHg
